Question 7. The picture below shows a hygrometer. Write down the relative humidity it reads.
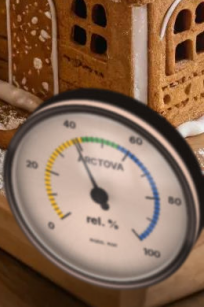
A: 40 %
